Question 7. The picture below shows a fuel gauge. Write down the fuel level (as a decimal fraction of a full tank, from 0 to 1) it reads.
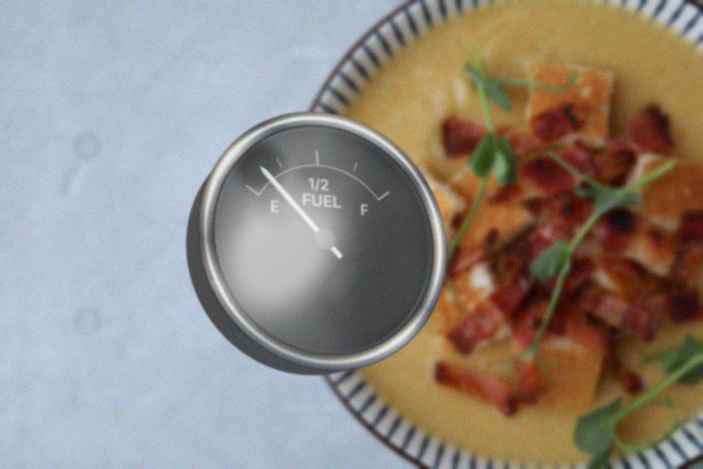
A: 0.125
